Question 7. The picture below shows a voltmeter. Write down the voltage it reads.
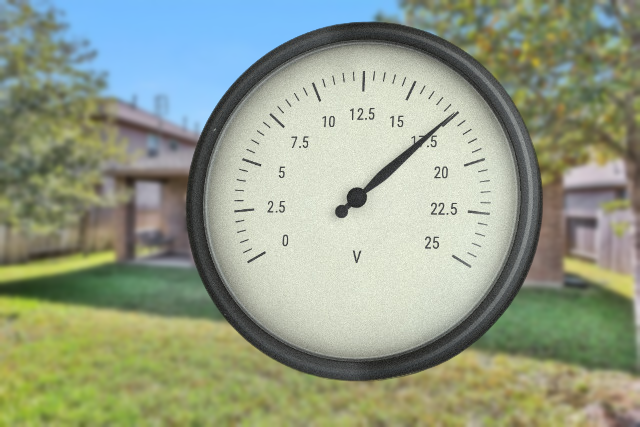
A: 17.5 V
